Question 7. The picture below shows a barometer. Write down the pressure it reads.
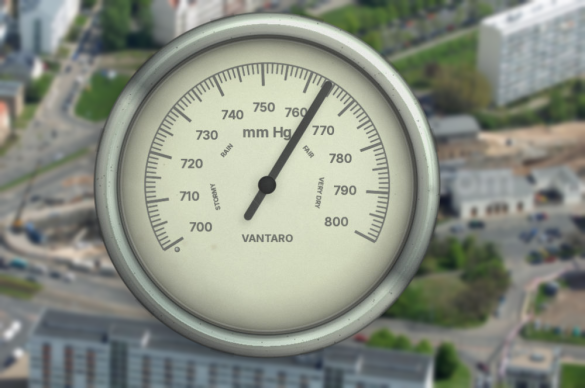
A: 764 mmHg
